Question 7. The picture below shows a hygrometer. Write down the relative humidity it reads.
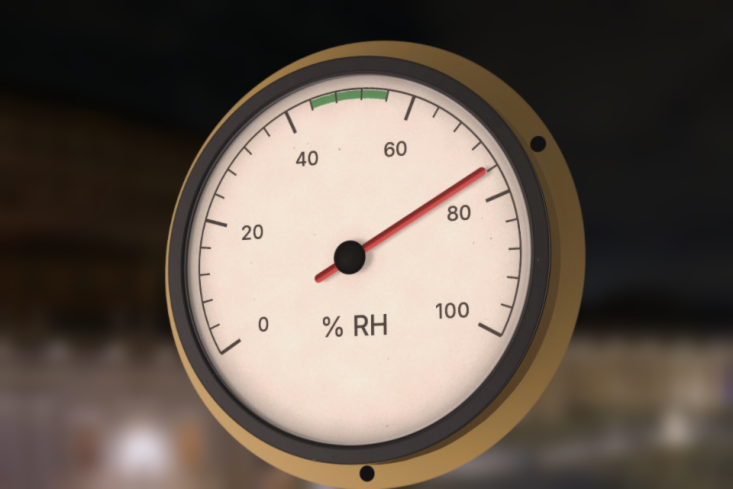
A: 76 %
